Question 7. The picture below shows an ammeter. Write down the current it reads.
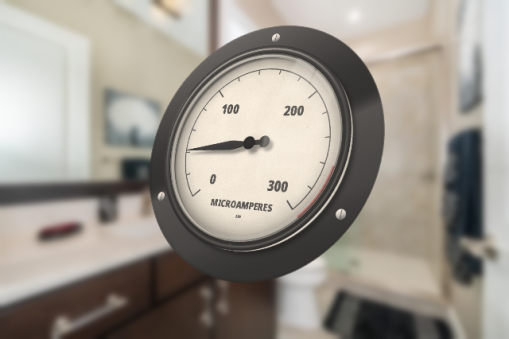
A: 40 µA
